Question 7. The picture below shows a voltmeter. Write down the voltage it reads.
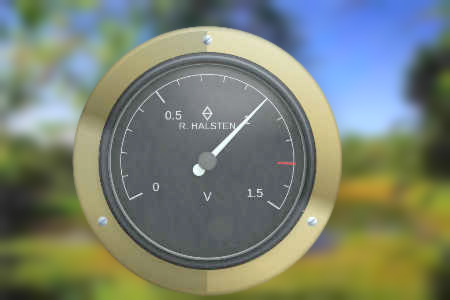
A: 1 V
